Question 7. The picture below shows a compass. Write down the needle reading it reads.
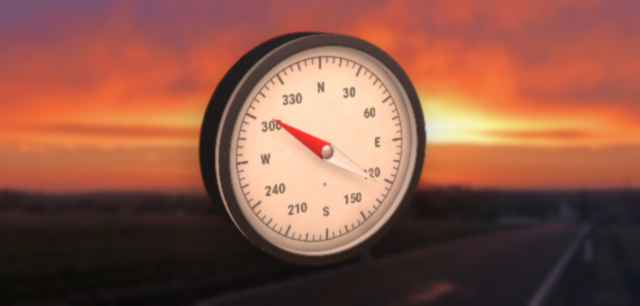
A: 305 °
